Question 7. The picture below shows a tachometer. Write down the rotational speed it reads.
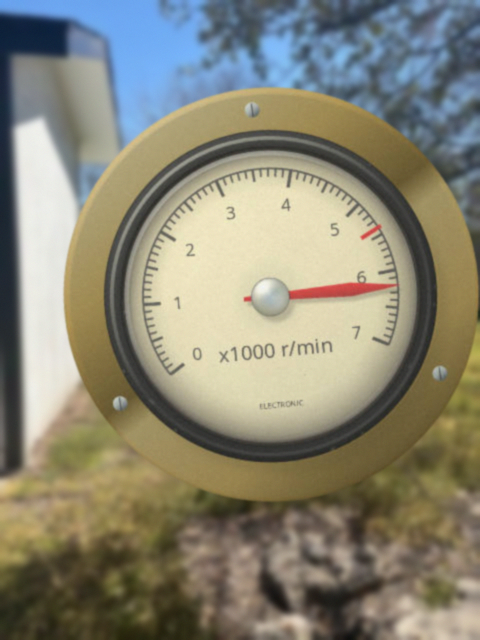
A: 6200 rpm
